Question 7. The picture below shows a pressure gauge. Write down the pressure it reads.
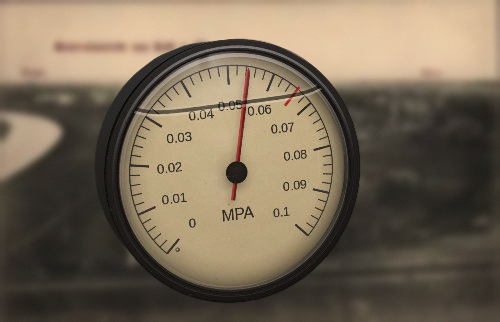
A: 0.054 MPa
